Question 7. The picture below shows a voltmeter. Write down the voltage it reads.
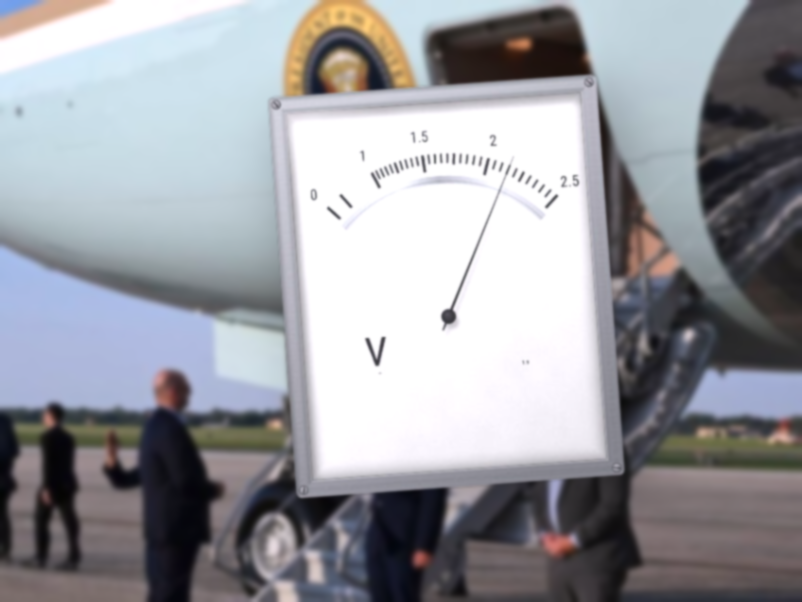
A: 2.15 V
